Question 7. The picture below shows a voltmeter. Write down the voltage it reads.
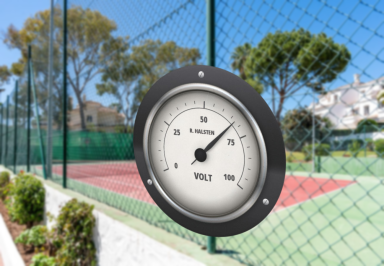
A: 67.5 V
